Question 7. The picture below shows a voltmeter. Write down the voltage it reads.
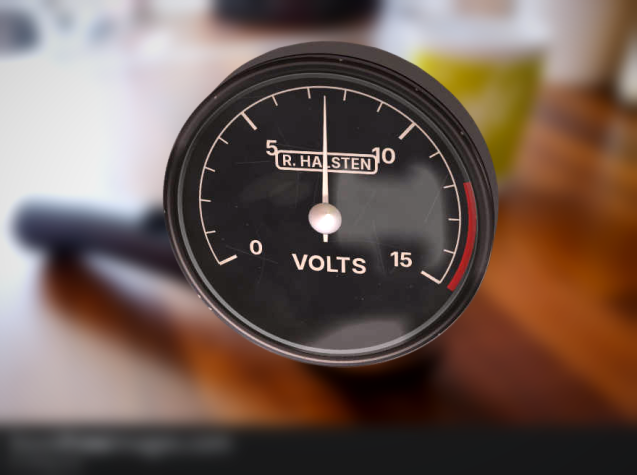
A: 7.5 V
